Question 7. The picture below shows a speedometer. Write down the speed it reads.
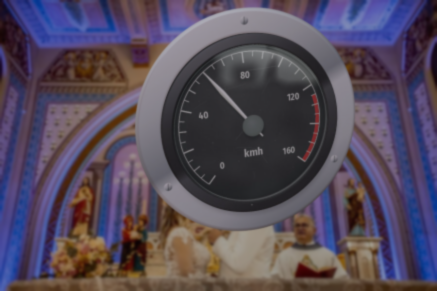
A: 60 km/h
